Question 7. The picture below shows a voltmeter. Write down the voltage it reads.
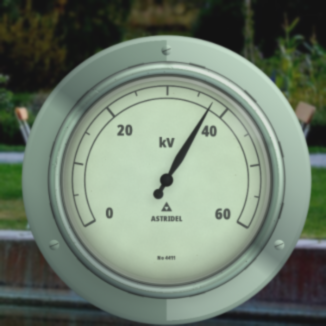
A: 37.5 kV
